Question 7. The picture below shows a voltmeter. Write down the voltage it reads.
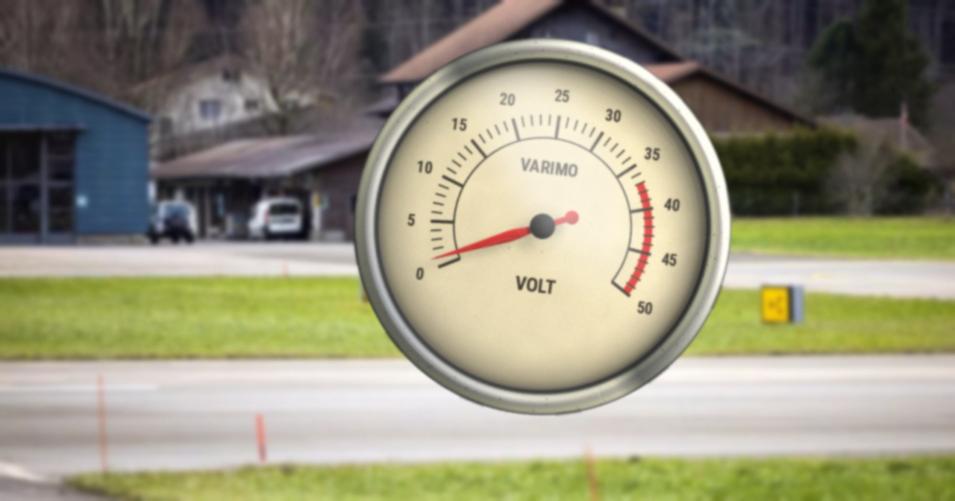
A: 1 V
